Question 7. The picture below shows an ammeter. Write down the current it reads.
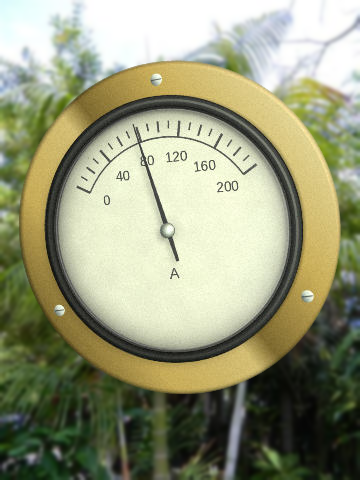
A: 80 A
